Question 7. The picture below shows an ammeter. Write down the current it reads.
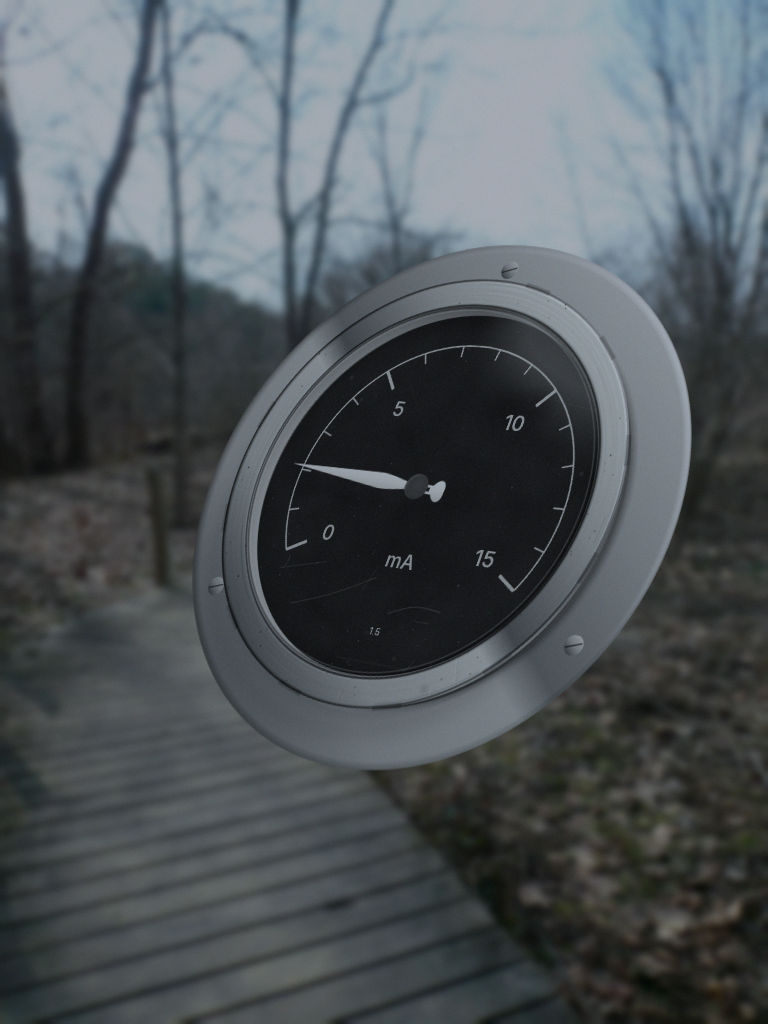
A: 2 mA
